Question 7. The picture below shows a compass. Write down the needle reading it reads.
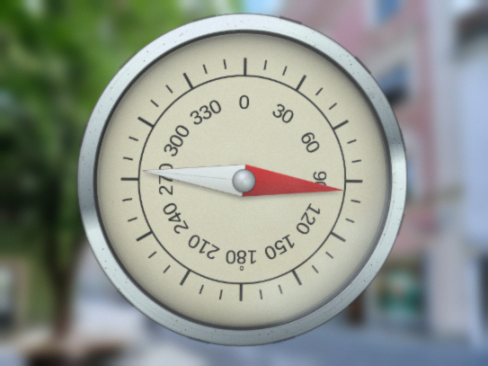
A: 95 °
